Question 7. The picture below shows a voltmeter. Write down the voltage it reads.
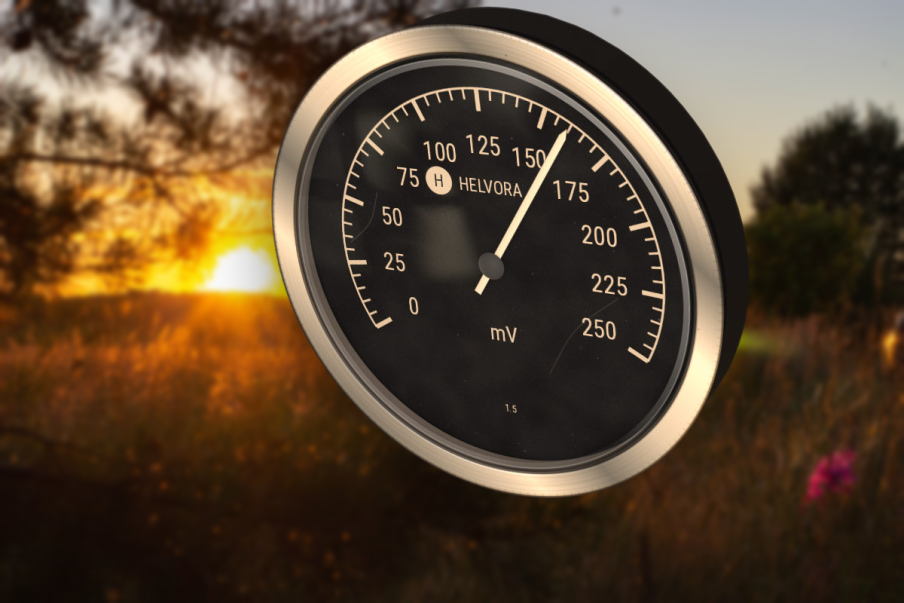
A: 160 mV
